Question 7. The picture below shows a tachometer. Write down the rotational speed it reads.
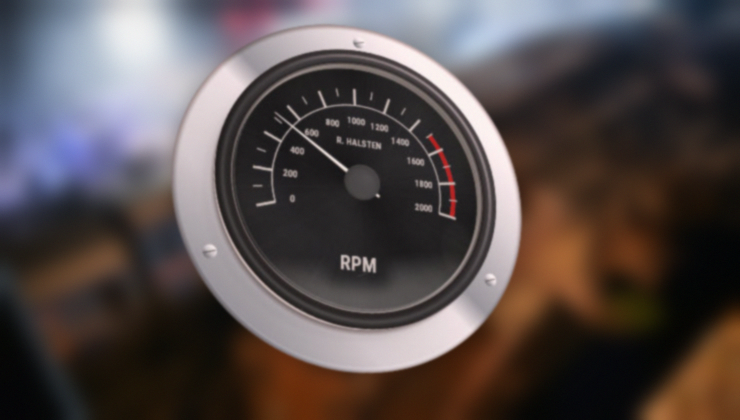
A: 500 rpm
